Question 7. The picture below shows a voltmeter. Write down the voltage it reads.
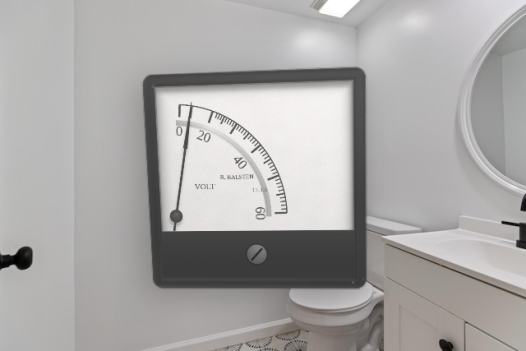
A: 10 V
